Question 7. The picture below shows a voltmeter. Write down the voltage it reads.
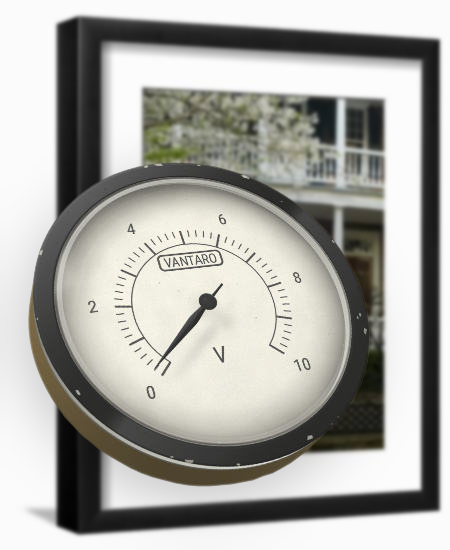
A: 0.2 V
